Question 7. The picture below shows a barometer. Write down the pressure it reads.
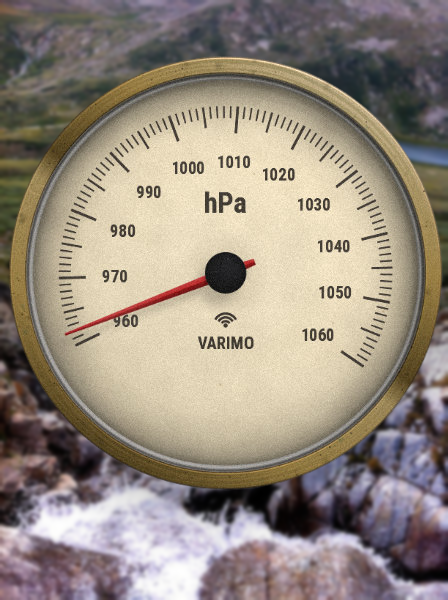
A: 962 hPa
